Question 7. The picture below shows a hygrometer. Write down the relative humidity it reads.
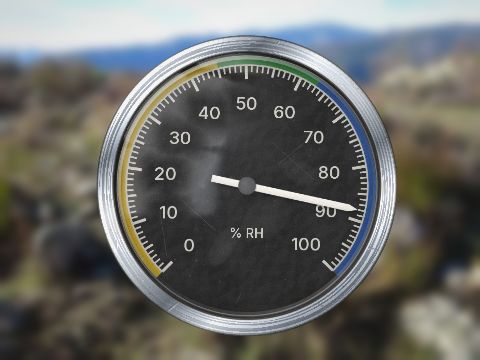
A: 88 %
